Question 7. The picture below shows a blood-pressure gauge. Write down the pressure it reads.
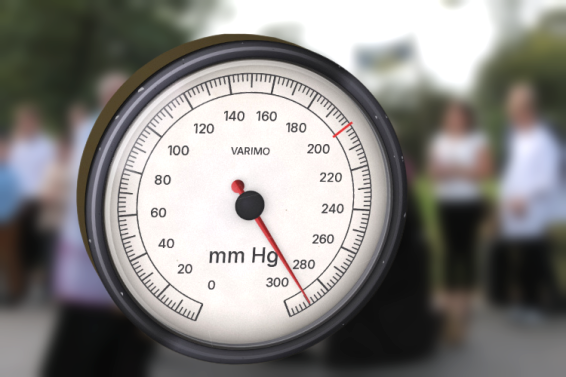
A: 290 mmHg
